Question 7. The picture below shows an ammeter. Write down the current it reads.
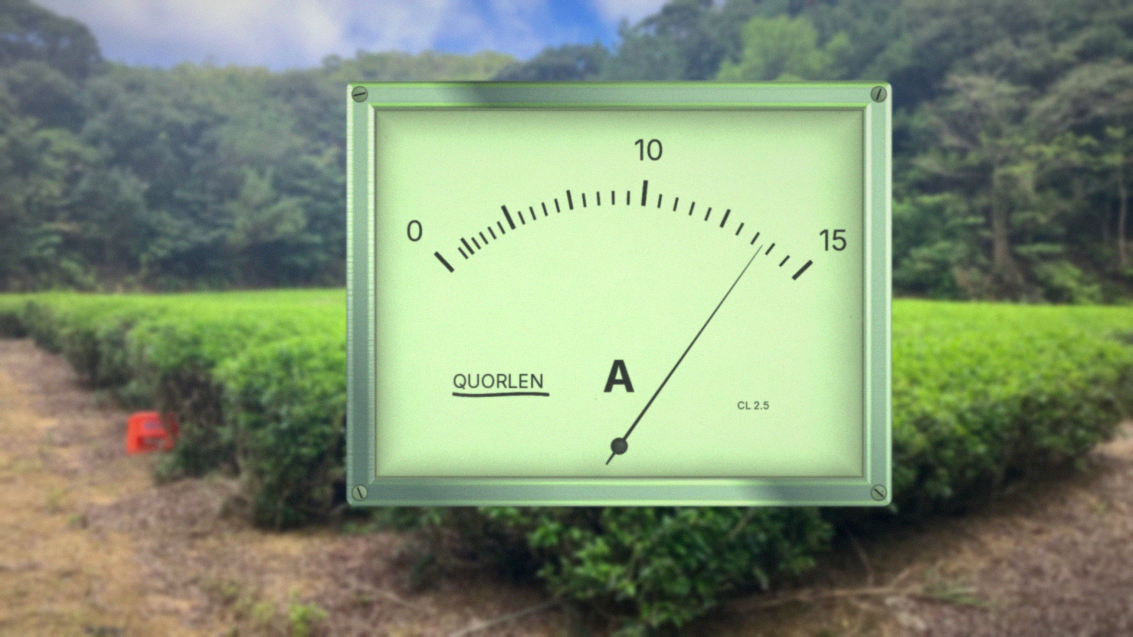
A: 13.75 A
